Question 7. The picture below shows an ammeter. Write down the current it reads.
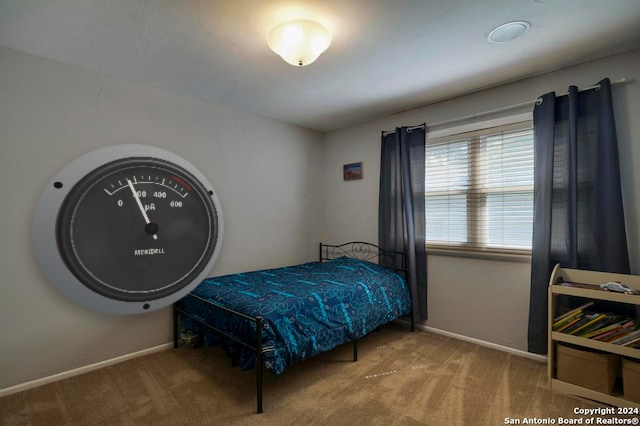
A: 150 µA
